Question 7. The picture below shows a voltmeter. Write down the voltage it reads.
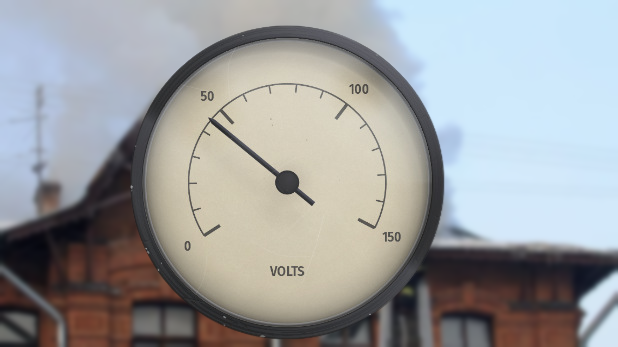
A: 45 V
